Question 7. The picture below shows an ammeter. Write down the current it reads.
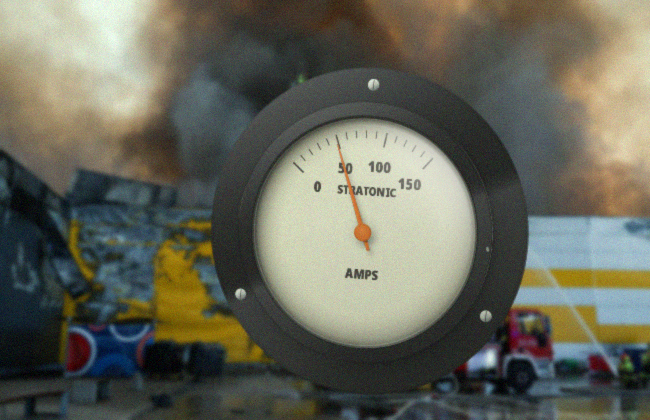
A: 50 A
